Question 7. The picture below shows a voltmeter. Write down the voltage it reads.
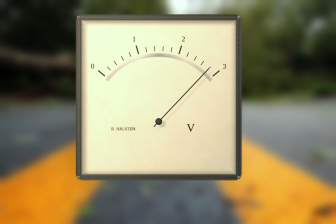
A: 2.8 V
